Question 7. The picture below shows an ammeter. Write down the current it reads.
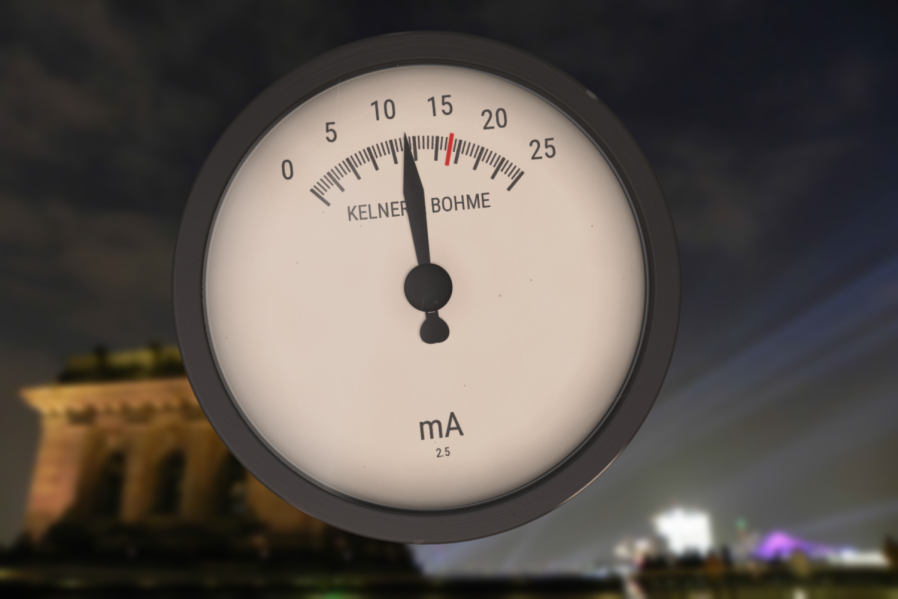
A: 11.5 mA
